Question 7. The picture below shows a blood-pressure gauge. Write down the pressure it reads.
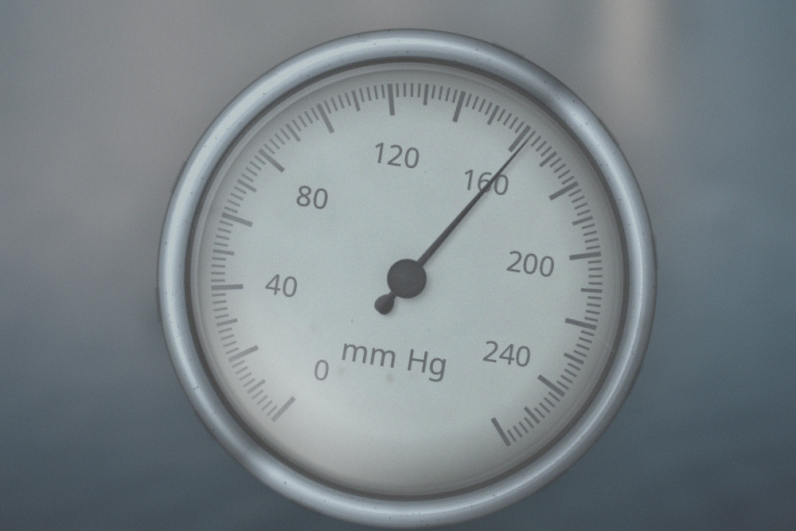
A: 162 mmHg
